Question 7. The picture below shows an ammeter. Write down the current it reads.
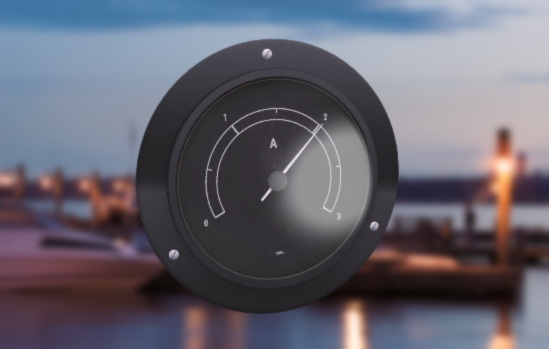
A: 2 A
